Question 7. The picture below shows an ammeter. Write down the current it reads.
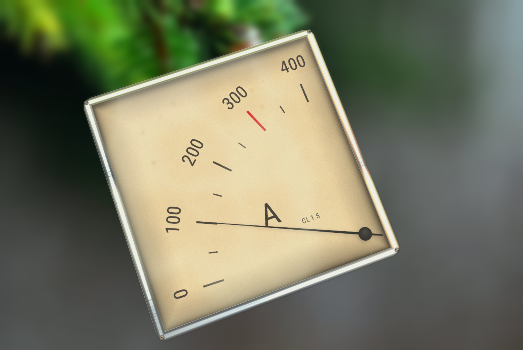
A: 100 A
